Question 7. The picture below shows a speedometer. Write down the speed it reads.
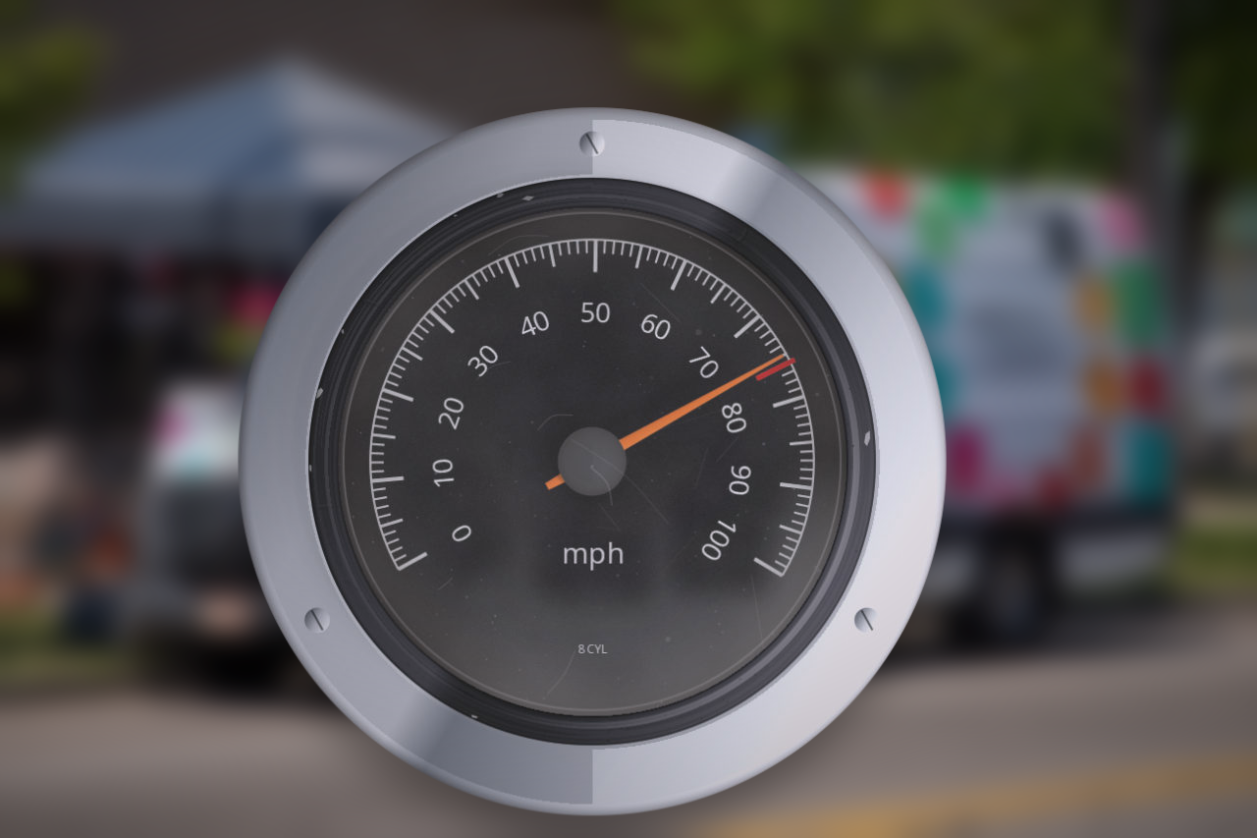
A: 75 mph
